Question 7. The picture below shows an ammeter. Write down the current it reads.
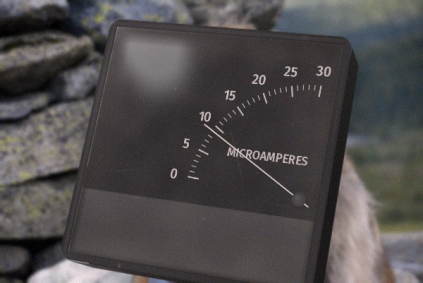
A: 9 µA
